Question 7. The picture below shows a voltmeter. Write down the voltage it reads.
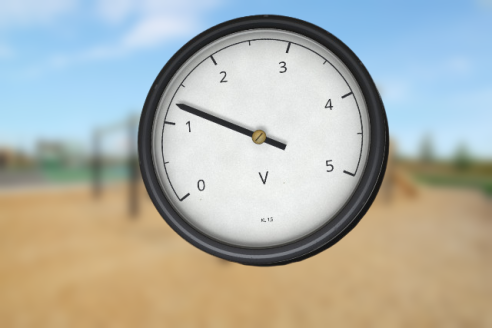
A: 1.25 V
